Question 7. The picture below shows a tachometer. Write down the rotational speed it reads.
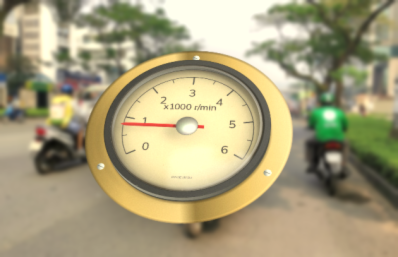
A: 750 rpm
